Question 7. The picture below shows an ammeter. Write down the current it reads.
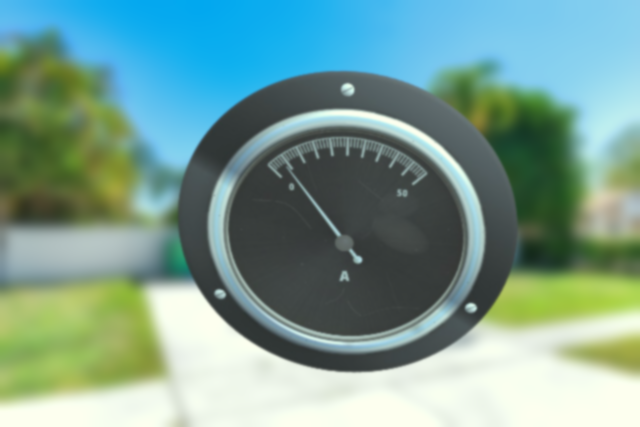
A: 5 A
